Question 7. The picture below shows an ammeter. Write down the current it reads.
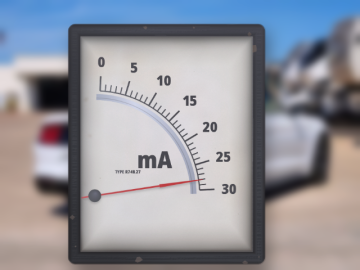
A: 28 mA
